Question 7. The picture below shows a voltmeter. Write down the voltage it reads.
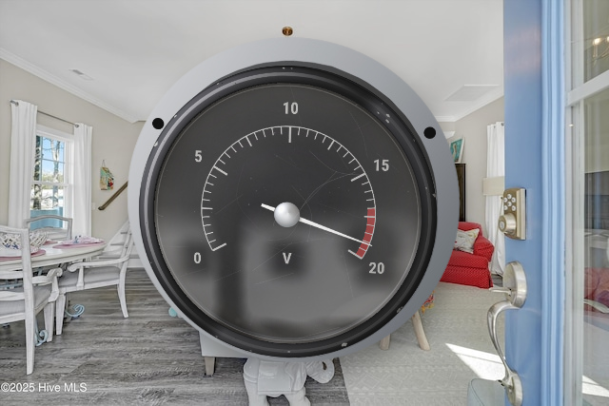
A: 19 V
